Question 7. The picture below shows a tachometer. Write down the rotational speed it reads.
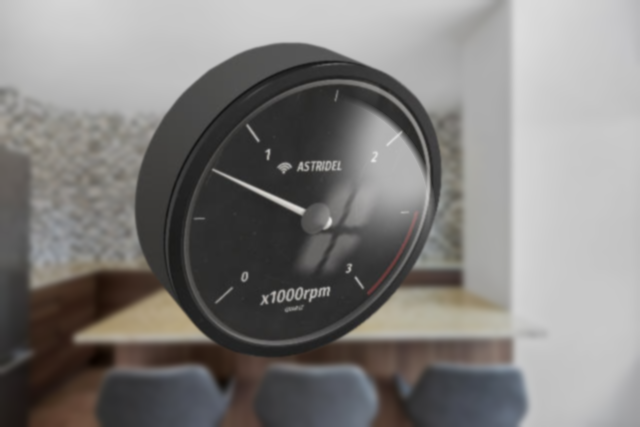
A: 750 rpm
